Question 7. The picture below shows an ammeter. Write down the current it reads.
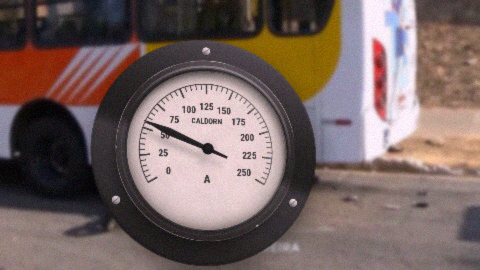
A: 55 A
